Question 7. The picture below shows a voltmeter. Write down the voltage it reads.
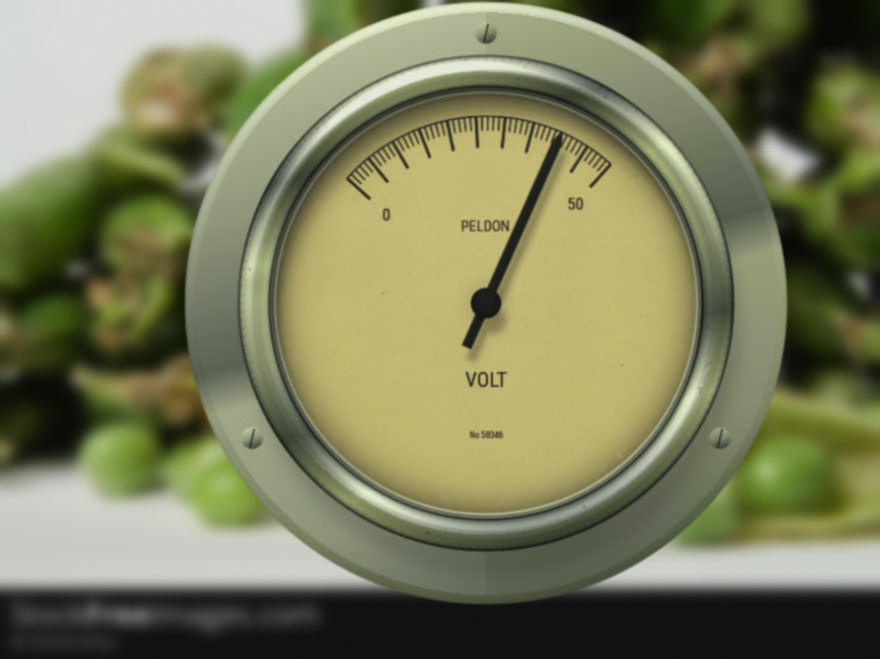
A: 40 V
